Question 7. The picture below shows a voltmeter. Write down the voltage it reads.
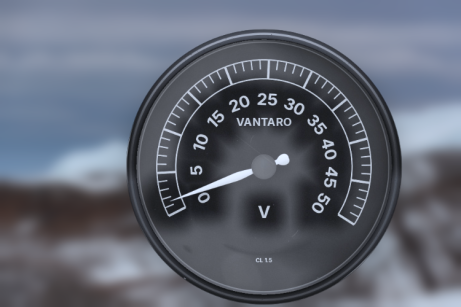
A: 1.5 V
